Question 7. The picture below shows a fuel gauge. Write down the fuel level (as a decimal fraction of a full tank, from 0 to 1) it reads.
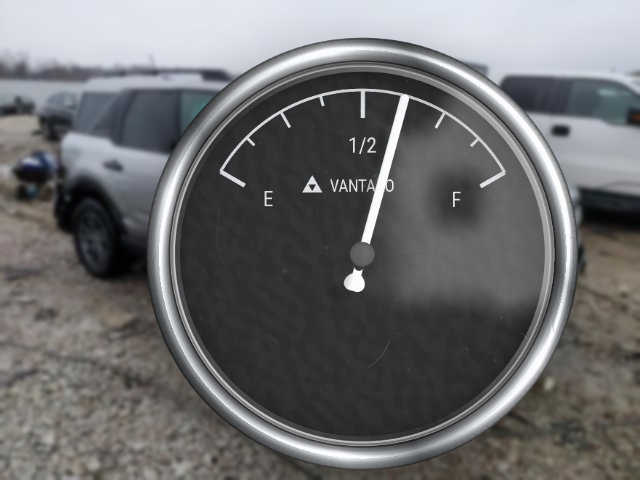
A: 0.625
